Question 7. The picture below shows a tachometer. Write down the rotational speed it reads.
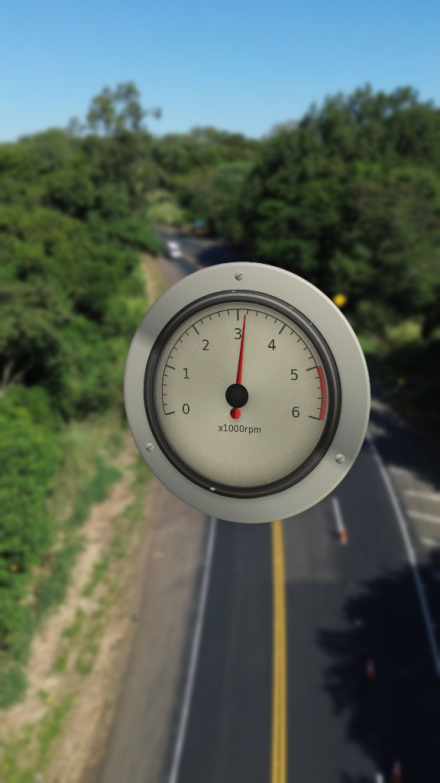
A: 3200 rpm
